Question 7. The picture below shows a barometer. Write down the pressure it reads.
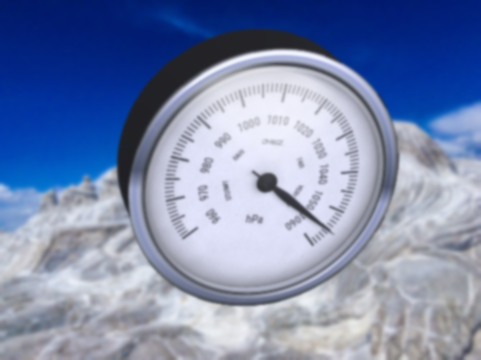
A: 1055 hPa
